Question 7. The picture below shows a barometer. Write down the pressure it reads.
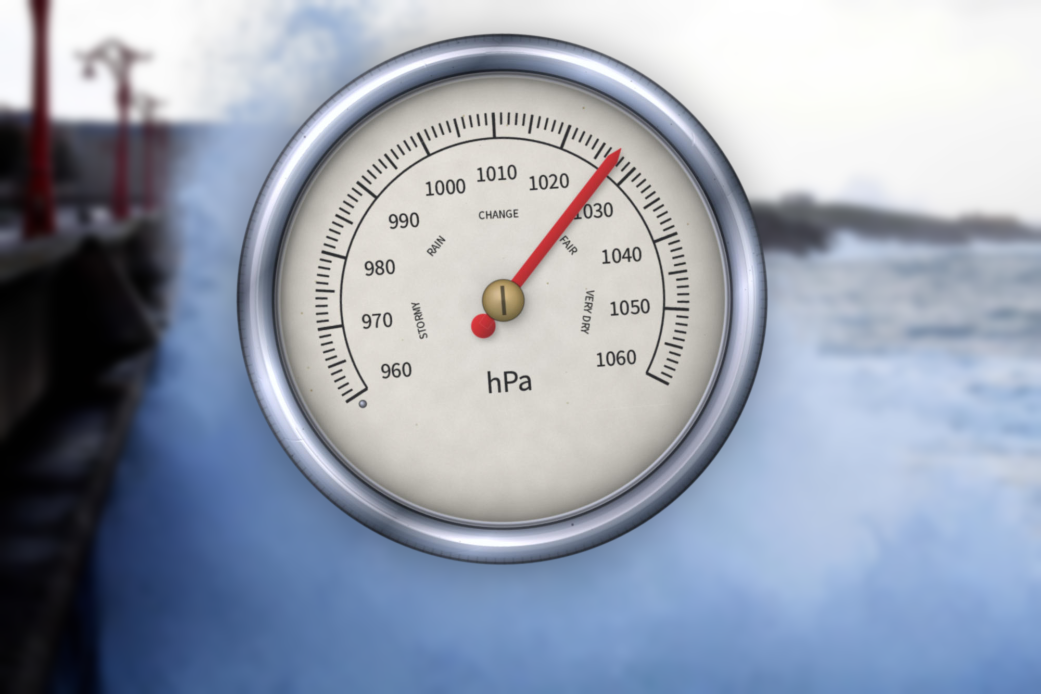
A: 1027 hPa
